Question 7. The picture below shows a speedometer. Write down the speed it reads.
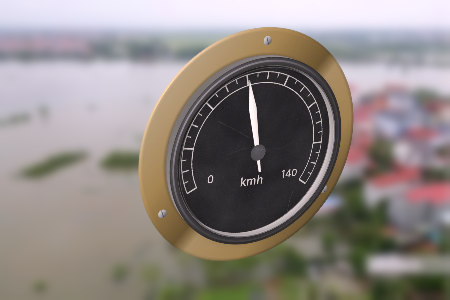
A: 60 km/h
